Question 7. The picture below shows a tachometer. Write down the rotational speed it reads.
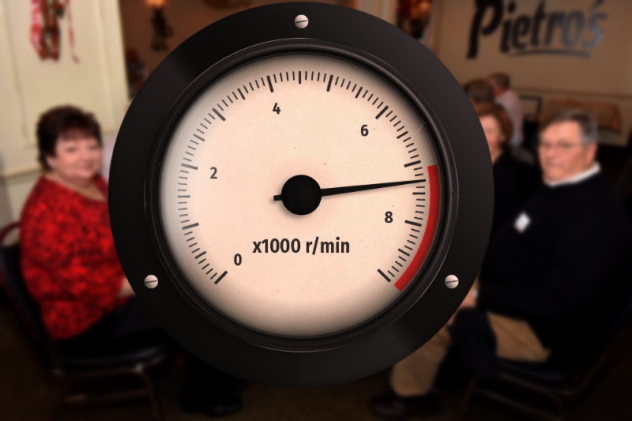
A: 7300 rpm
